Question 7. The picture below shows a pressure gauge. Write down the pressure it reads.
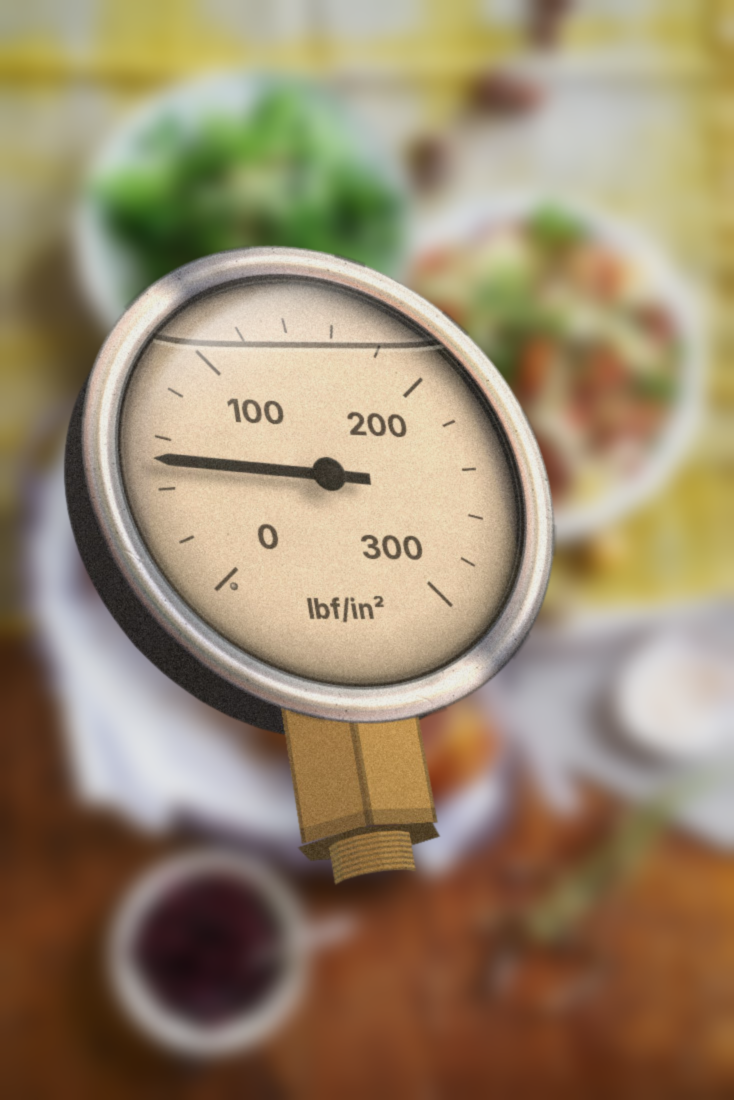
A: 50 psi
